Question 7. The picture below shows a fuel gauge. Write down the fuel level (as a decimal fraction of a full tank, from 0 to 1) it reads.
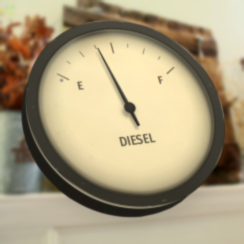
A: 0.375
